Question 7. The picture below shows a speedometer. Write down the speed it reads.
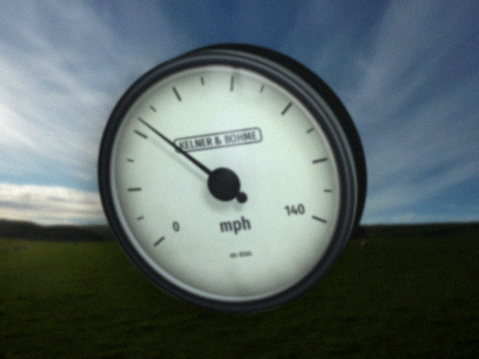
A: 45 mph
